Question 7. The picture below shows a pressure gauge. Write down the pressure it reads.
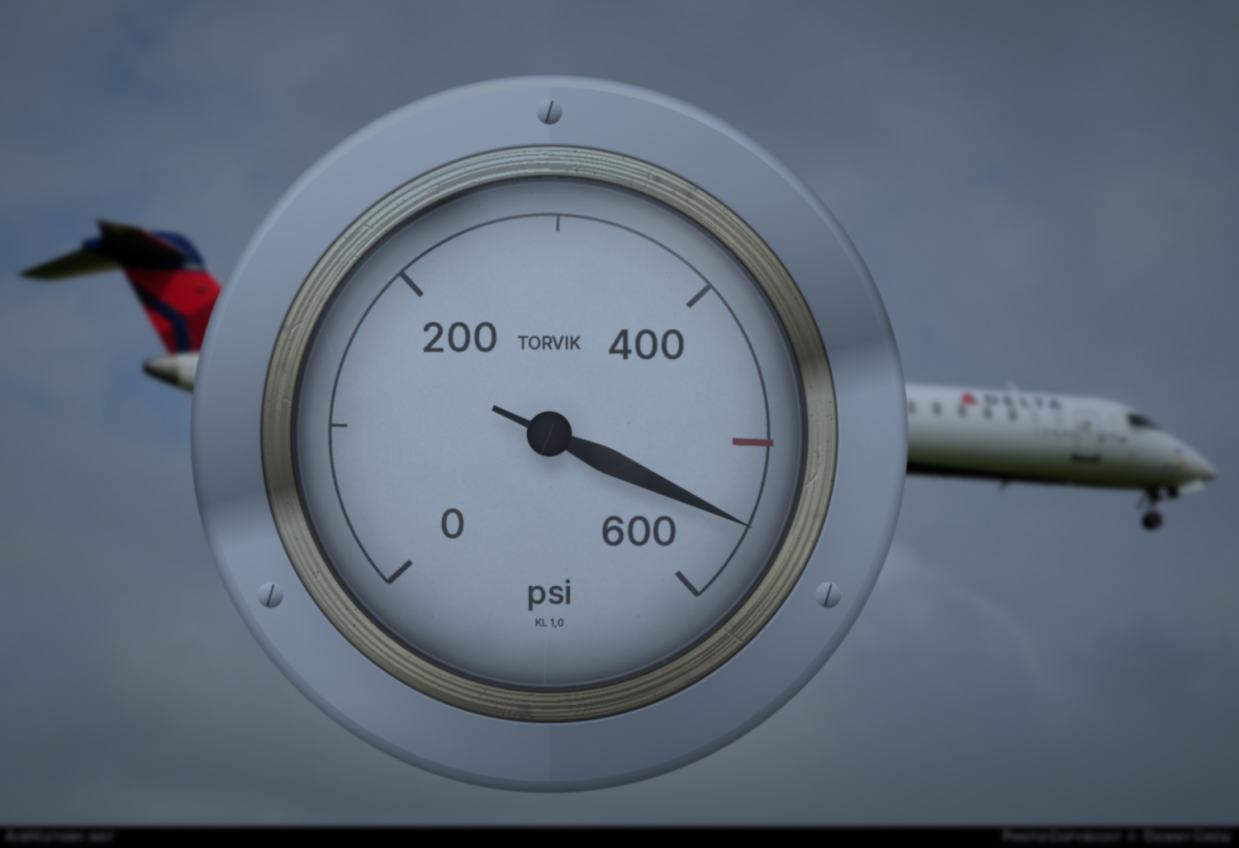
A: 550 psi
